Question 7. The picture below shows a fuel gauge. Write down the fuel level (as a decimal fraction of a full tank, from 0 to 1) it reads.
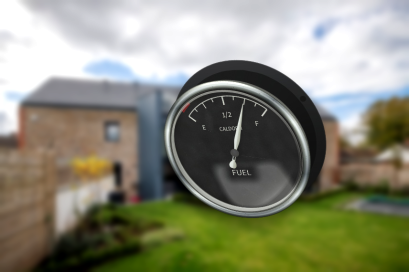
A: 0.75
